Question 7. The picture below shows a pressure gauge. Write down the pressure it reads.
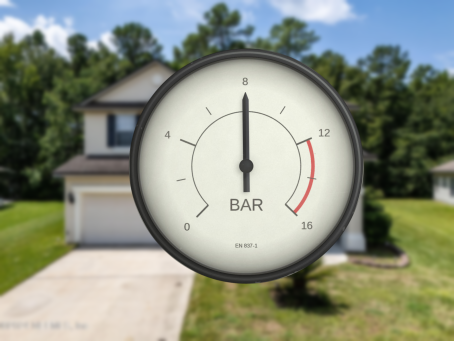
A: 8 bar
